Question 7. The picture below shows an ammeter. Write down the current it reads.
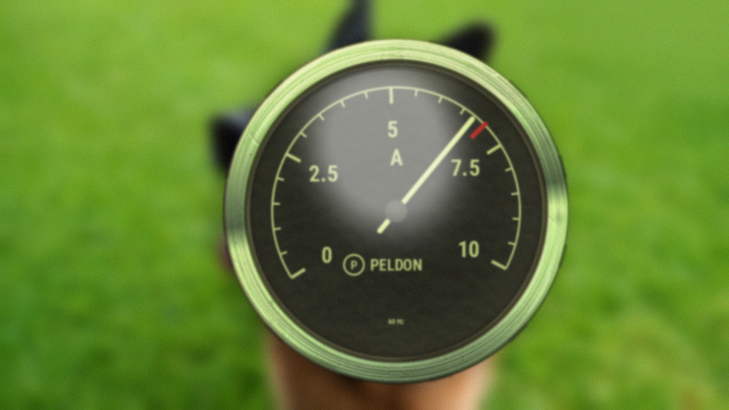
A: 6.75 A
